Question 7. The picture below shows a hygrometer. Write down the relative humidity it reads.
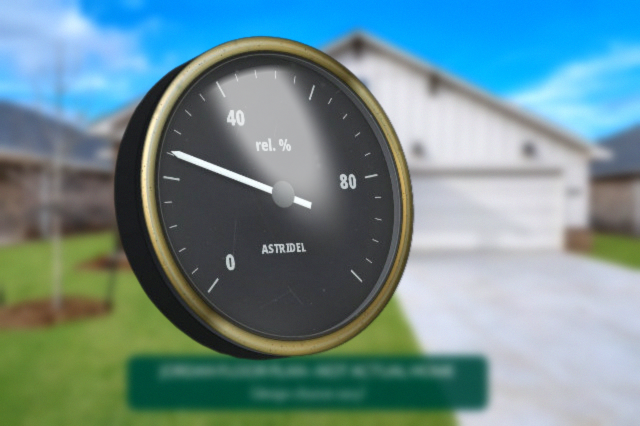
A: 24 %
